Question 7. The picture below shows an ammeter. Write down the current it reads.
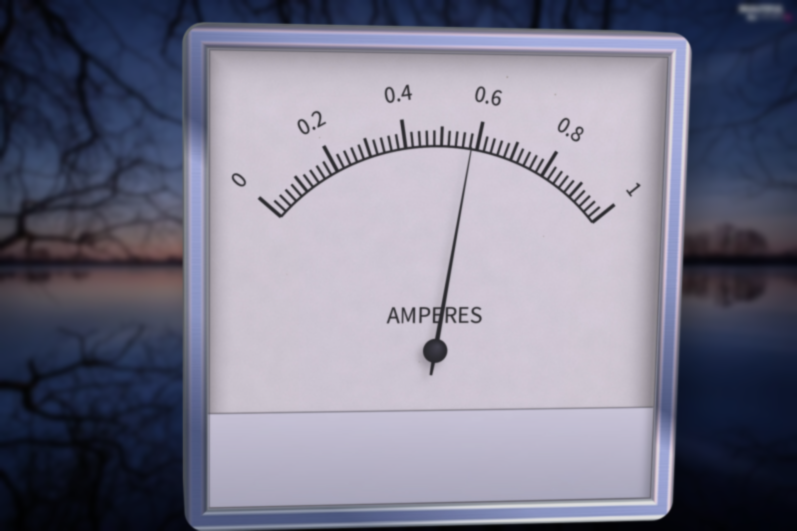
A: 0.58 A
